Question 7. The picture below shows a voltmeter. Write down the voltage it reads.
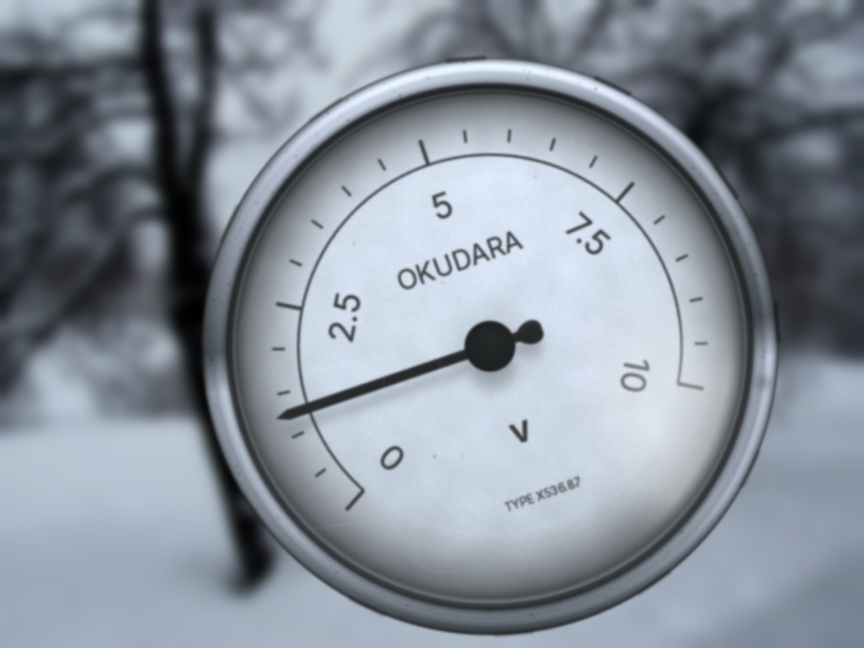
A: 1.25 V
